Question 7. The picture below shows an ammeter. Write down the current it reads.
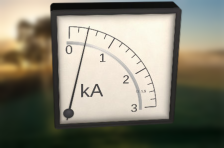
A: 0.4 kA
